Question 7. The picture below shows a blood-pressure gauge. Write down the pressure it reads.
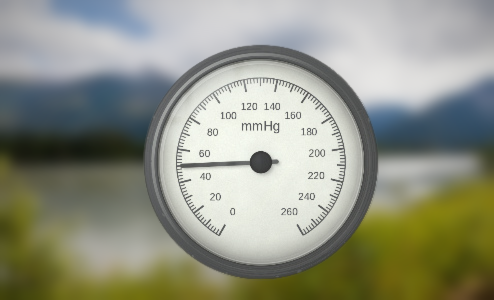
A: 50 mmHg
